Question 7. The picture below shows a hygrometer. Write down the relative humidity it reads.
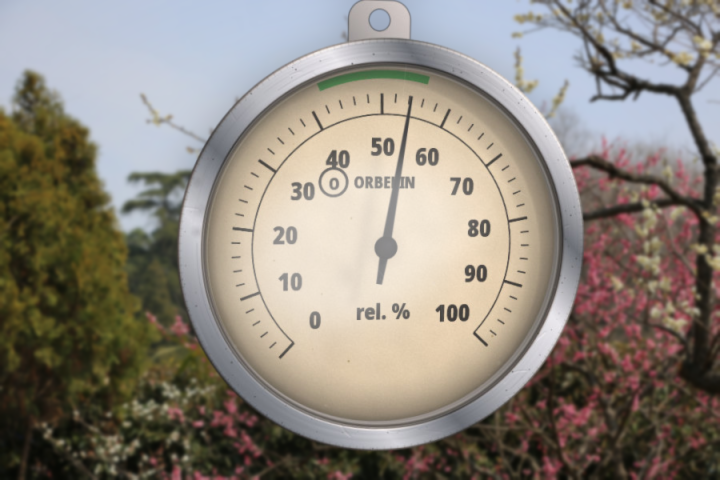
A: 54 %
